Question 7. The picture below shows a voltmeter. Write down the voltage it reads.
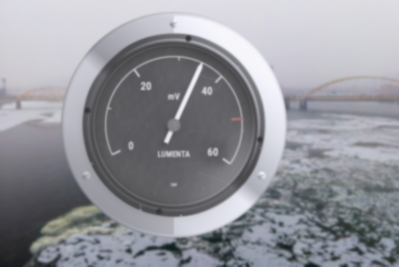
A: 35 mV
